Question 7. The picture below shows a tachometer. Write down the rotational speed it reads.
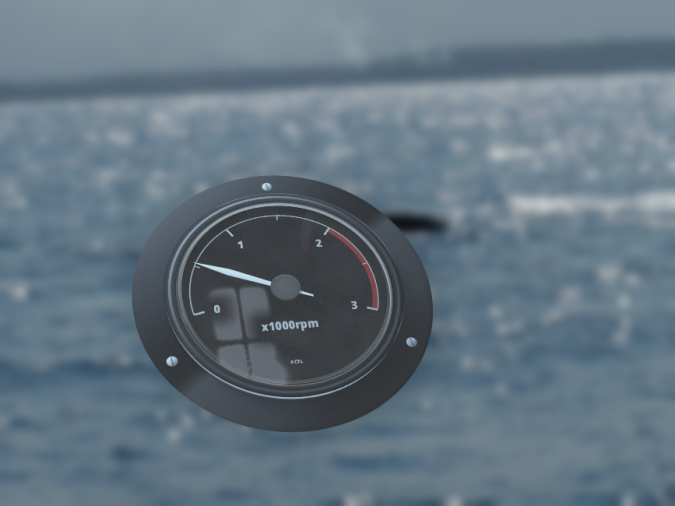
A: 500 rpm
